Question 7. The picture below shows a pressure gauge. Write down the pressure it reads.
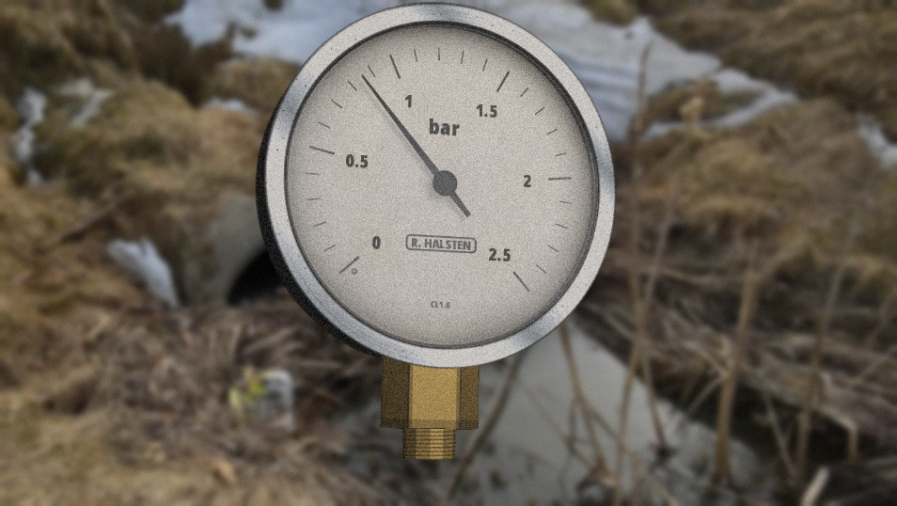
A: 0.85 bar
